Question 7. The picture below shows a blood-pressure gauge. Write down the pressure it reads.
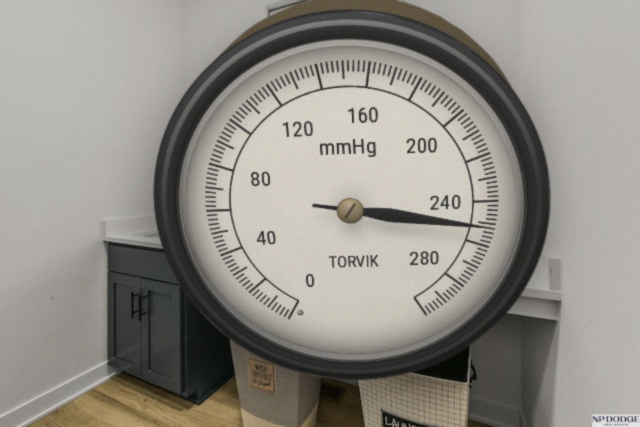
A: 250 mmHg
